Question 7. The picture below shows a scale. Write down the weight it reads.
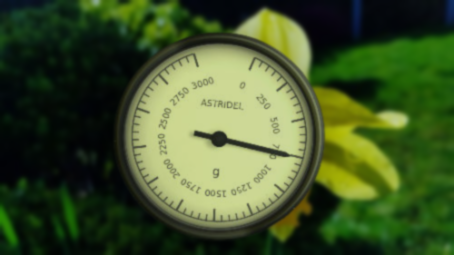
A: 750 g
